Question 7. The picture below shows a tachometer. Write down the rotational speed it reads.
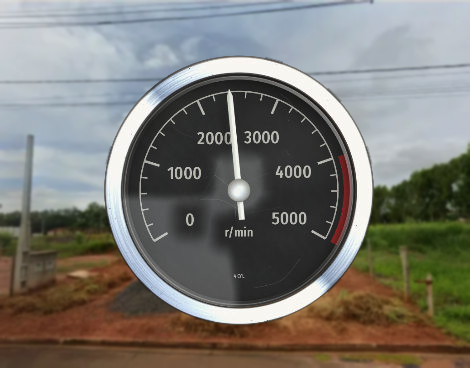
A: 2400 rpm
